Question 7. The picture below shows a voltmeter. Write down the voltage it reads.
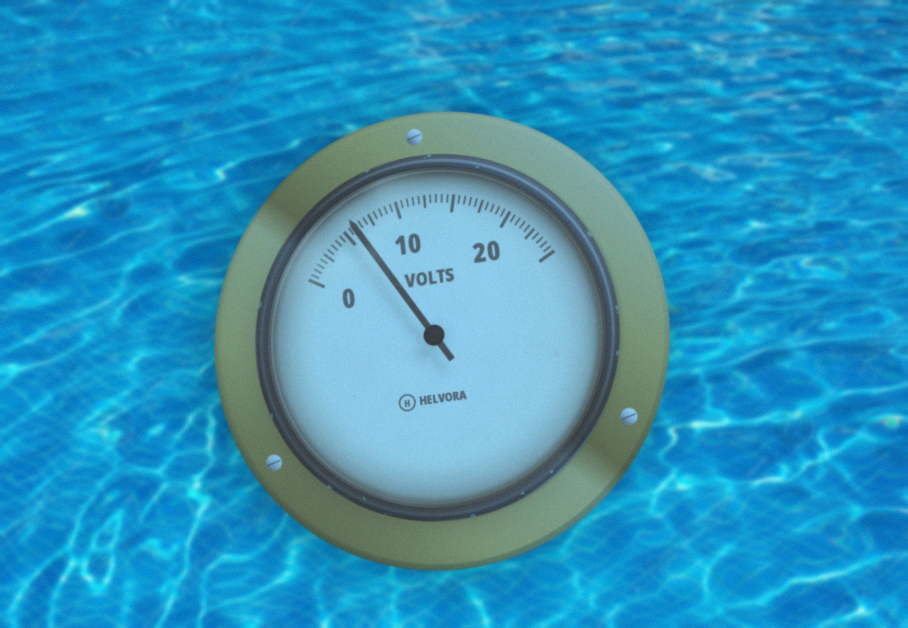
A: 6 V
